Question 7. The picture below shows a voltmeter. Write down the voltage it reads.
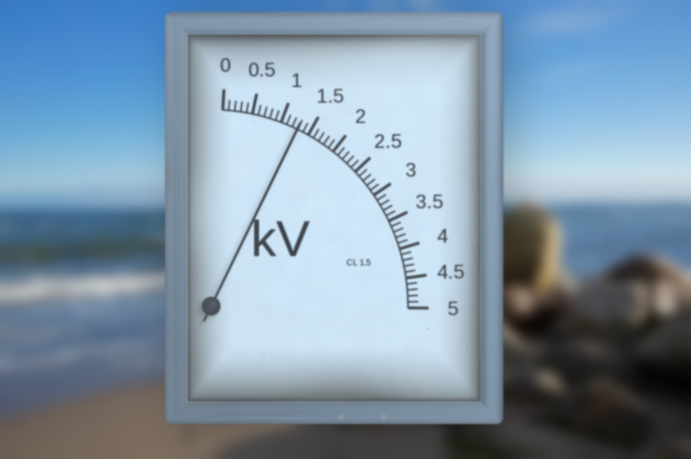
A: 1.3 kV
